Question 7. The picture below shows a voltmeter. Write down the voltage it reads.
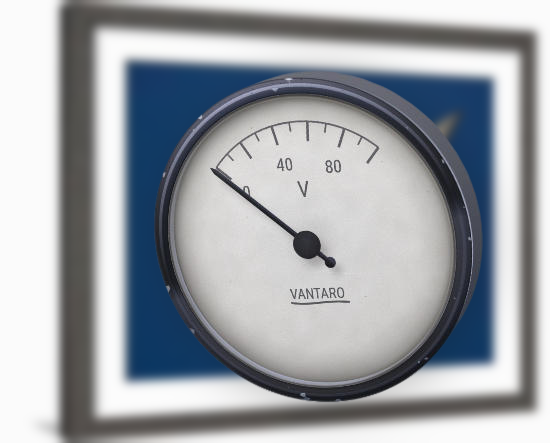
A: 0 V
